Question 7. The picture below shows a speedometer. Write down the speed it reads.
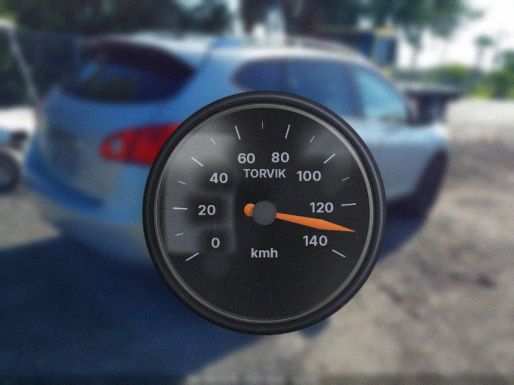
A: 130 km/h
